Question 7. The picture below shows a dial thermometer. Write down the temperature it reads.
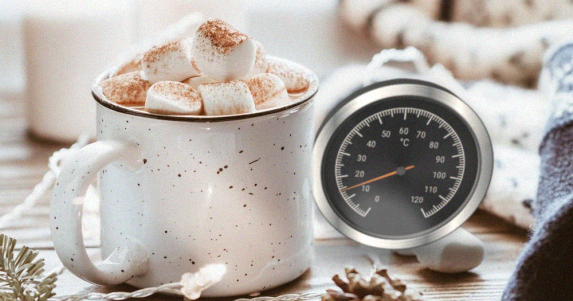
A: 15 °C
